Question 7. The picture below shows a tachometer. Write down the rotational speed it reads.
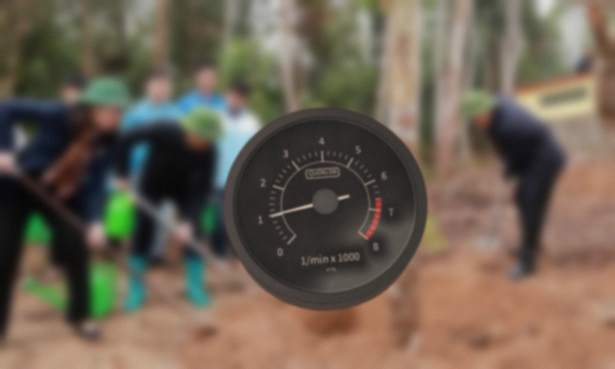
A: 1000 rpm
